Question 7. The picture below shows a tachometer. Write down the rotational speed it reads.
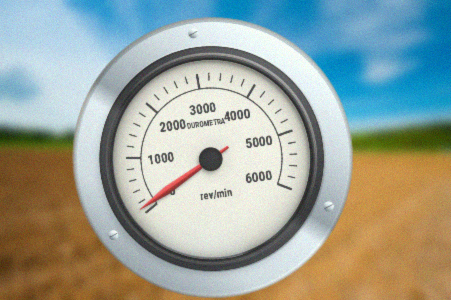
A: 100 rpm
